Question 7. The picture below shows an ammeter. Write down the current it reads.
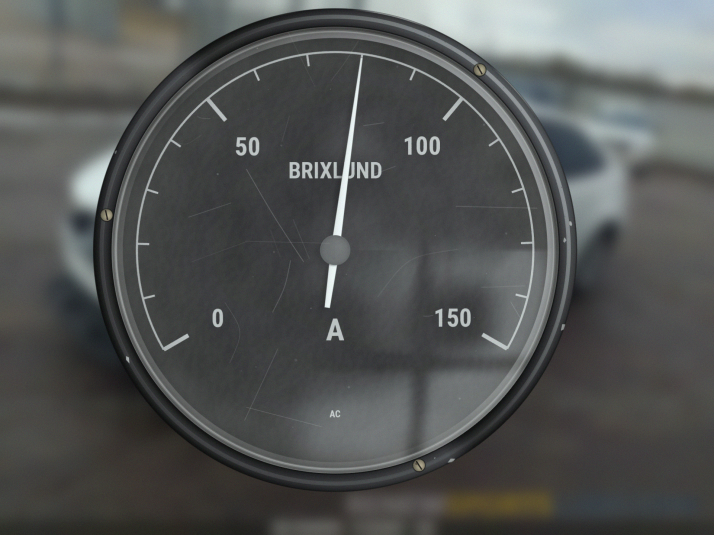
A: 80 A
